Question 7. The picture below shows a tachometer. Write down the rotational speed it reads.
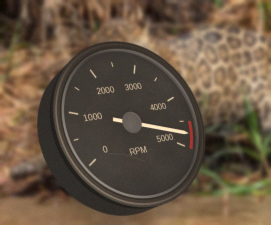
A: 4750 rpm
